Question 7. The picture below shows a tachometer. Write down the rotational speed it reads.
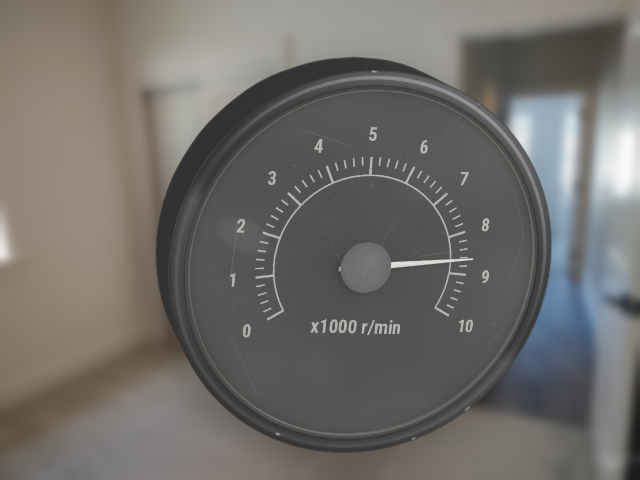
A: 8600 rpm
